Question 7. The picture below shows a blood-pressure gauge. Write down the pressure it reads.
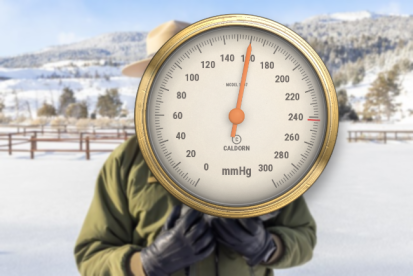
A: 160 mmHg
